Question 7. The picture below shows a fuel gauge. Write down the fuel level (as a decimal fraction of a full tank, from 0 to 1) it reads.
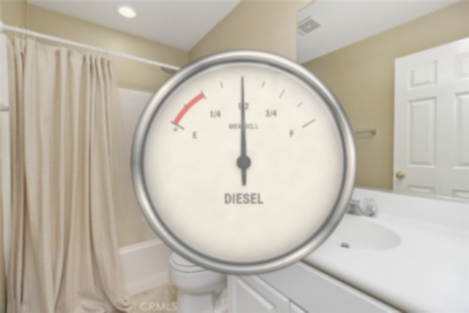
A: 0.5
